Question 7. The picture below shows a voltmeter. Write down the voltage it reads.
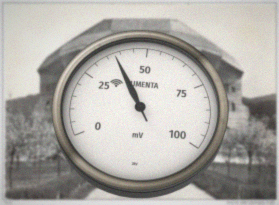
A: 37.5 mV
